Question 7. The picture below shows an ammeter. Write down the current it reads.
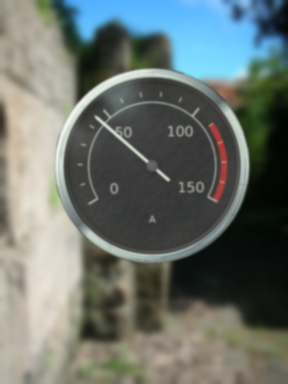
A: 45 A
